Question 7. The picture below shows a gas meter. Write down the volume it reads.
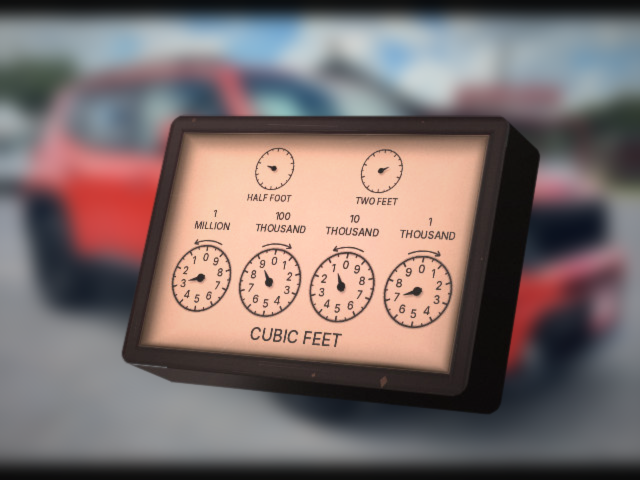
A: 290700 ft³
